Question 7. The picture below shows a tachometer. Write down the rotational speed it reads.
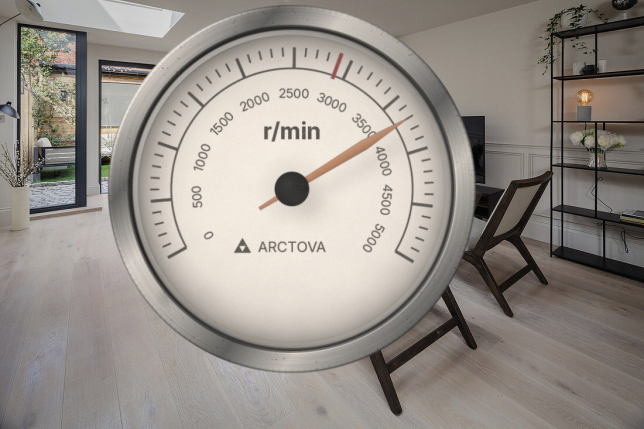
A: 3700 rpm
